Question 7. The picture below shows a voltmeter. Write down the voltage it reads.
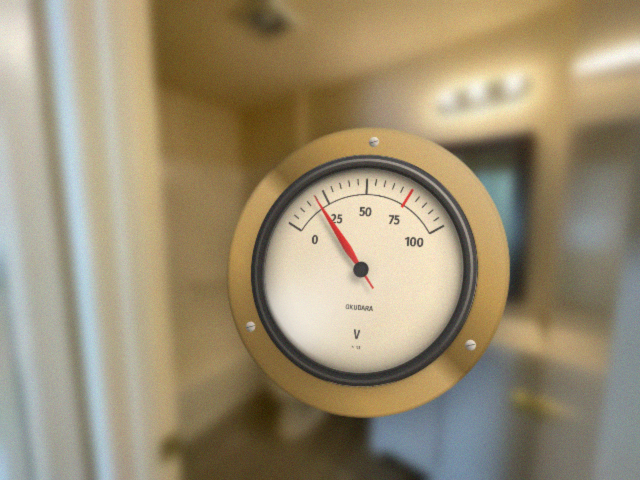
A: 20 V
